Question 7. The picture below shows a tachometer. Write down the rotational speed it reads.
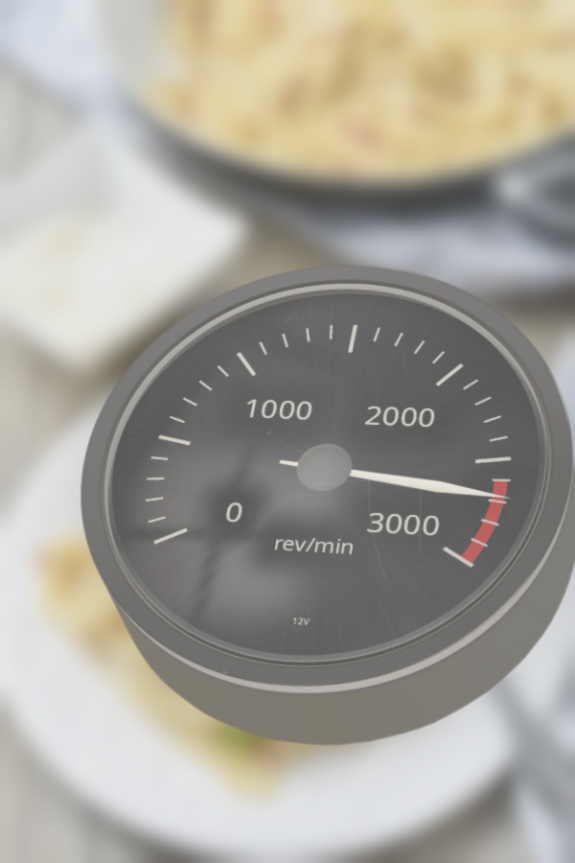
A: 2700 rpm
